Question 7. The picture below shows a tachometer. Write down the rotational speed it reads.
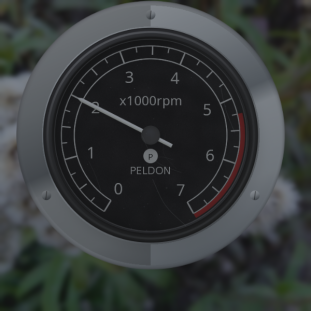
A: 2000 rpm
